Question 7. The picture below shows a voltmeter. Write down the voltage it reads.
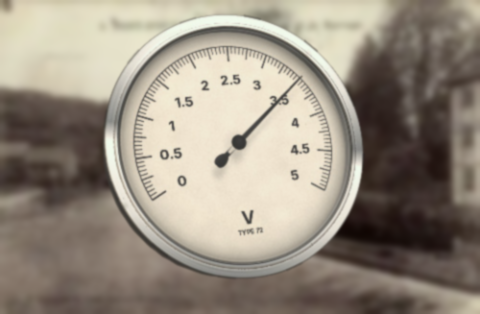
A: 3.5 V
